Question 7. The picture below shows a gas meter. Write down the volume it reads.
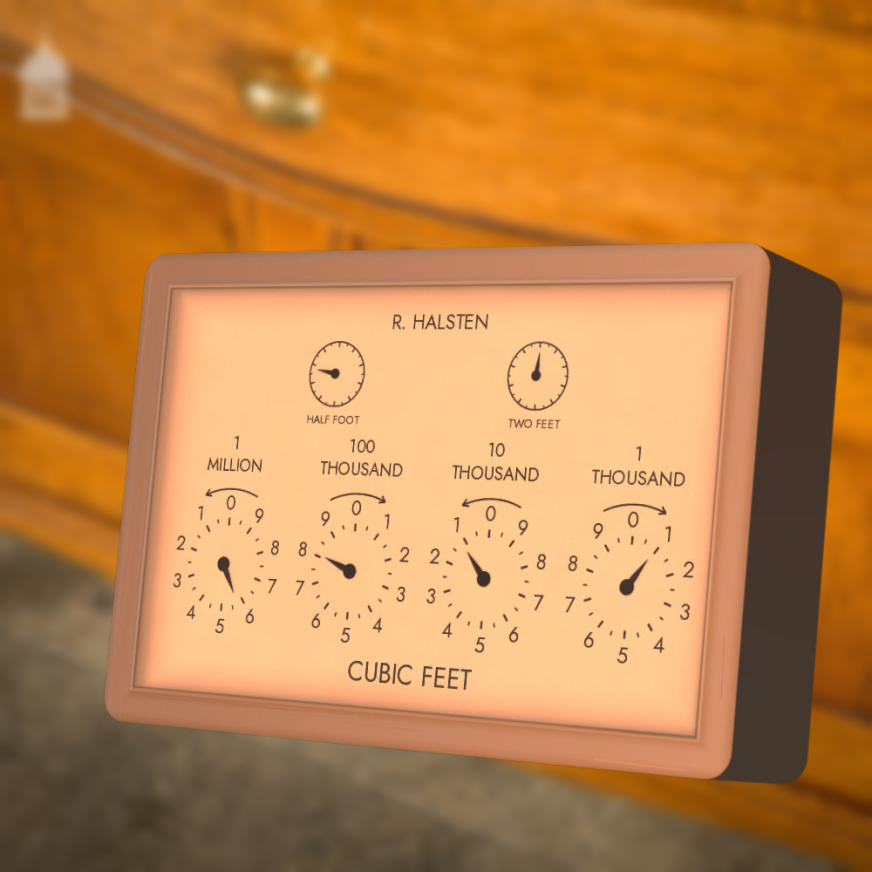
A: 581100 ft³
